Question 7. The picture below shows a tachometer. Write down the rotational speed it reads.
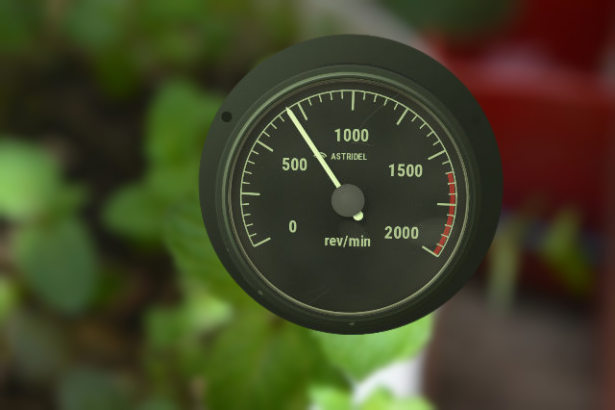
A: 700 rpm
